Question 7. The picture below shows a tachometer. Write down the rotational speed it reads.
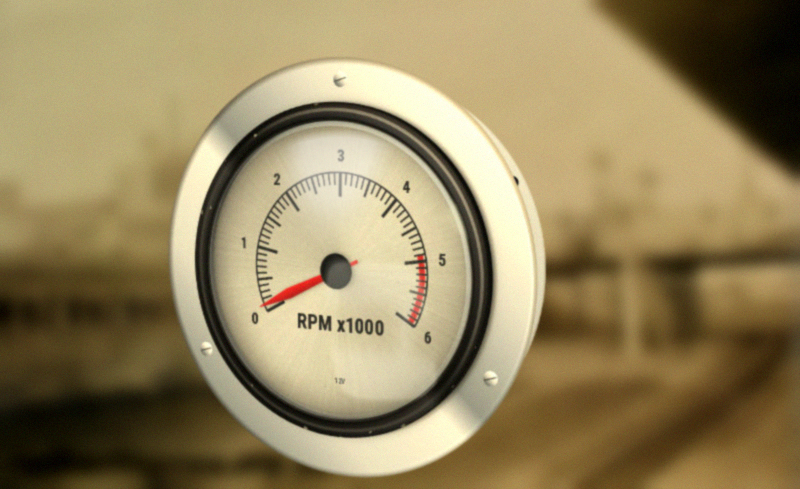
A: 100 rpm
